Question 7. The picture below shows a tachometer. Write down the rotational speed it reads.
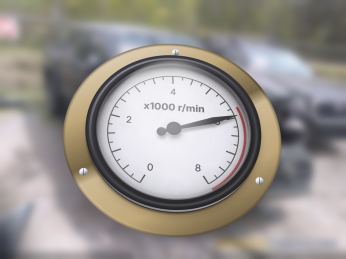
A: 6000 rpm
